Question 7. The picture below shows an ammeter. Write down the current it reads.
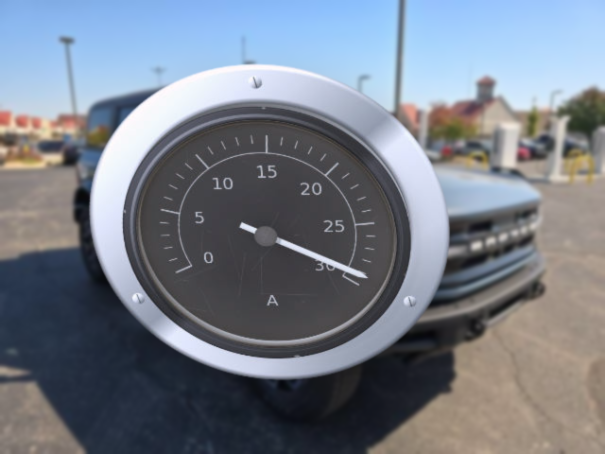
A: 29 A
